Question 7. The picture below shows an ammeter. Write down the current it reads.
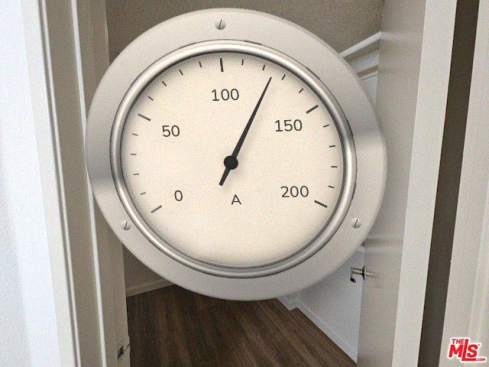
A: 125 A
